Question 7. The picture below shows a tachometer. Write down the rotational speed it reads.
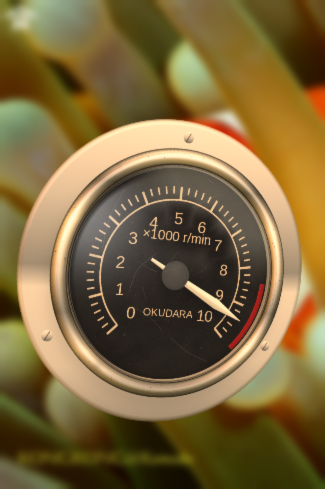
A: 9400 rpm
